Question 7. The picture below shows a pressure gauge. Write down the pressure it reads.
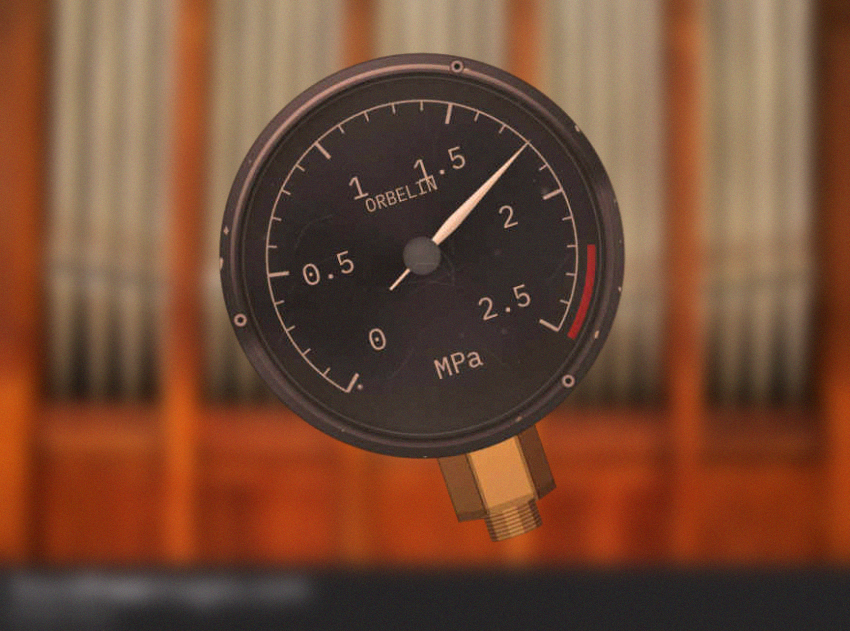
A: 1.8 MPa
